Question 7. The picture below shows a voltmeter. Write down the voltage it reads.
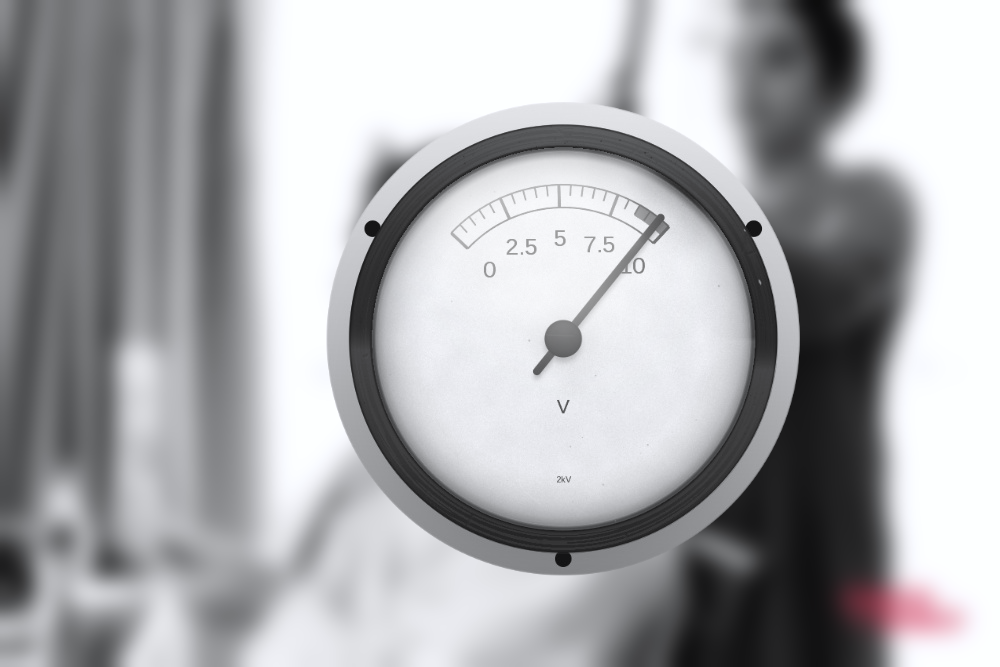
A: 9.5 V
